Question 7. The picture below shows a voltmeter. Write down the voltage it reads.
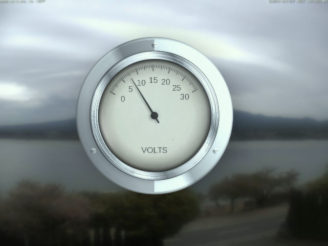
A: 7.5 V
